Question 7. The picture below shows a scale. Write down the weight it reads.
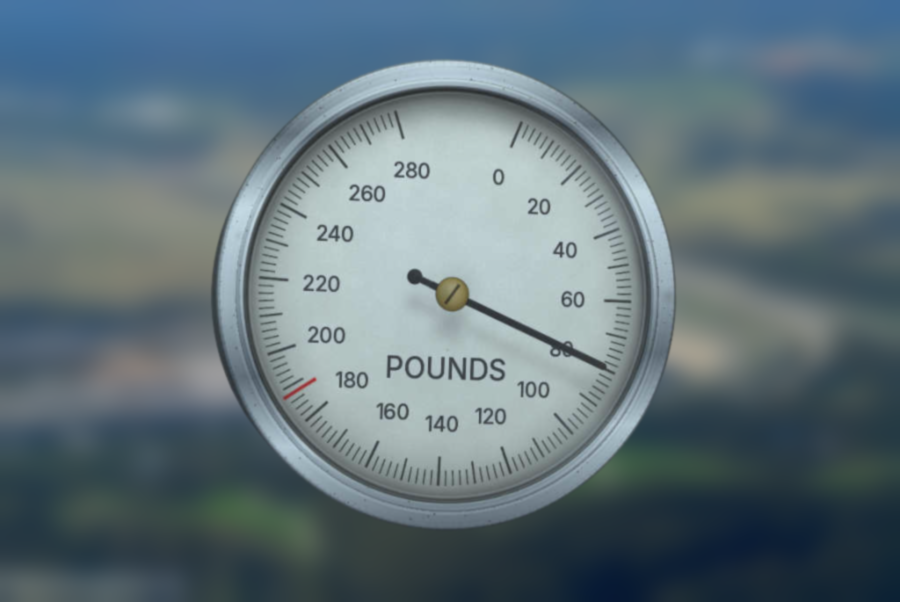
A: 80 lb
